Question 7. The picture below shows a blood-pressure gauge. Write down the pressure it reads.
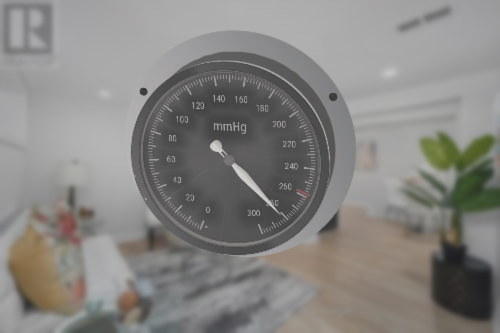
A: 280 mmHg
